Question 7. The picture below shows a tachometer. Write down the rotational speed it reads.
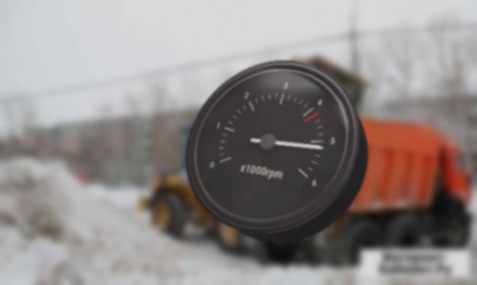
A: 5200 rpm
